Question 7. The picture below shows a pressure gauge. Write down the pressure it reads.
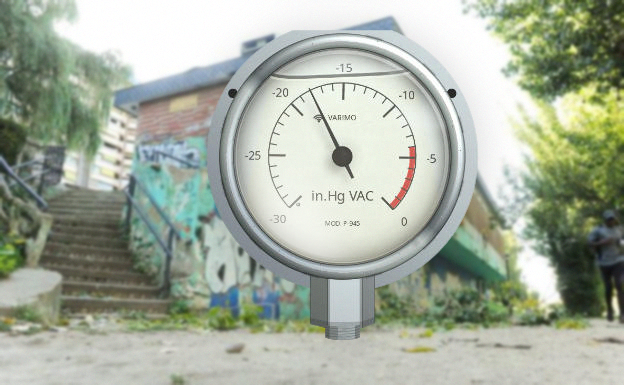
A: -18 inHg
